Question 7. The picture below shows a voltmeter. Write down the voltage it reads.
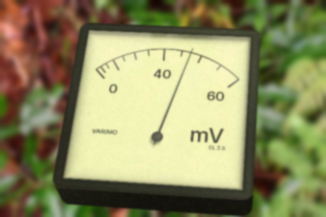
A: 47.5 mV
